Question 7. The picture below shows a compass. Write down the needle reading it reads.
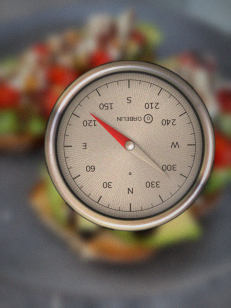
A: 130 °
